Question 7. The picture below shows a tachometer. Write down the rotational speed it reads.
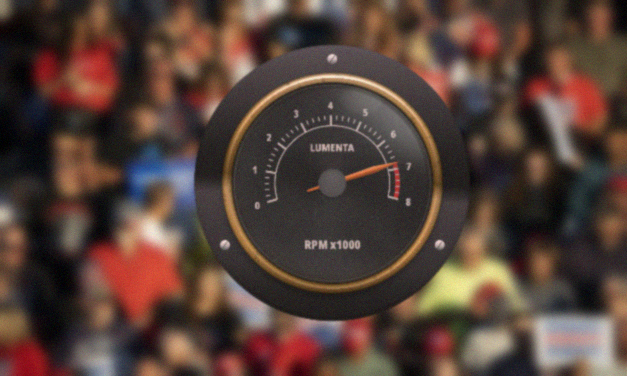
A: 6800 rpm
